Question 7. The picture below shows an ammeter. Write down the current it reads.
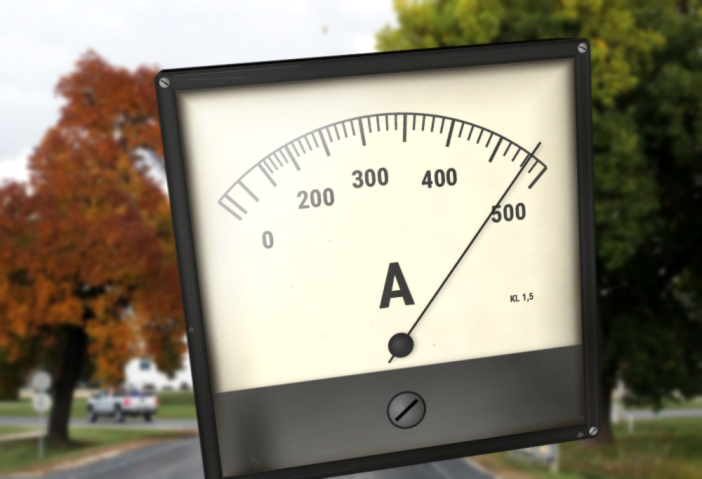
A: 480 A
